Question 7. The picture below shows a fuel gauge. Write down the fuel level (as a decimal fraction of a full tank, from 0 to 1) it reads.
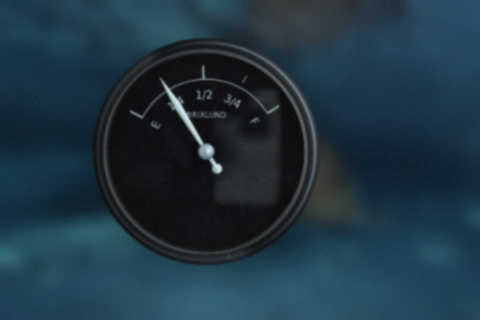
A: 0.25
